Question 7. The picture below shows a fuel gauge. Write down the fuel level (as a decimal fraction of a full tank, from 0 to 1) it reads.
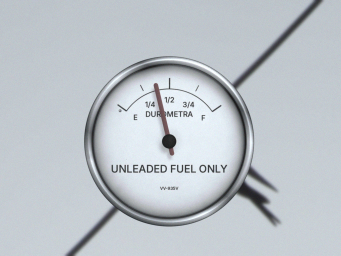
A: 0.375
